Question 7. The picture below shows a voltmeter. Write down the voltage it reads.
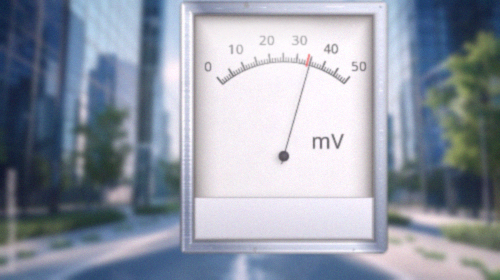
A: 35 mV
